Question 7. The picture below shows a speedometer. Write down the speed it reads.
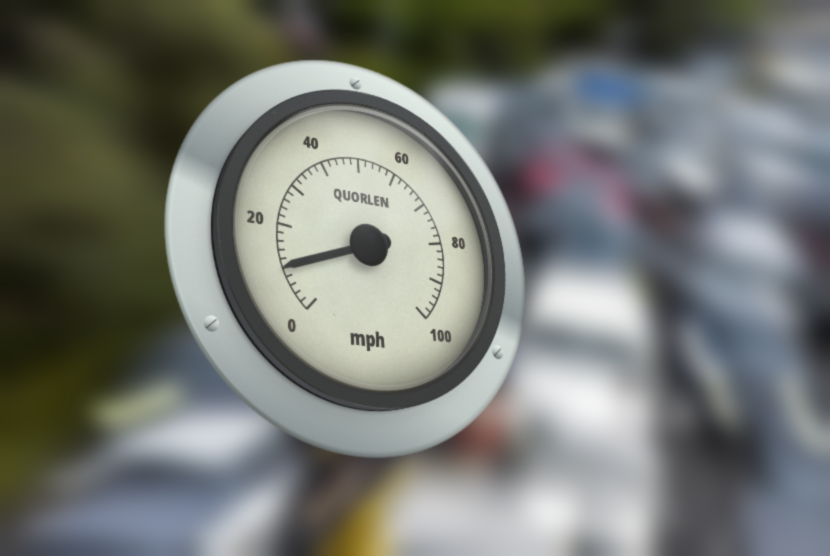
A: 10 mph
